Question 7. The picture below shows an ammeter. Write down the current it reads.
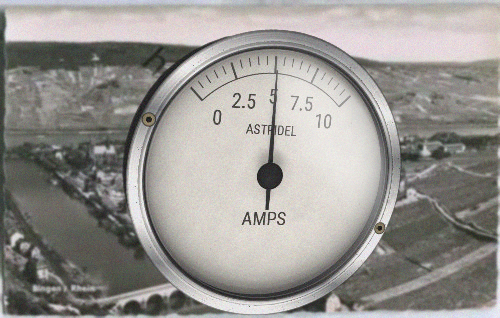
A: 5 A
